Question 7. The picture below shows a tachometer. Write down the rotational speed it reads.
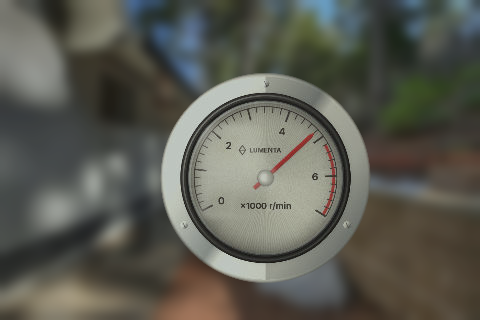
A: 4800 rpm
